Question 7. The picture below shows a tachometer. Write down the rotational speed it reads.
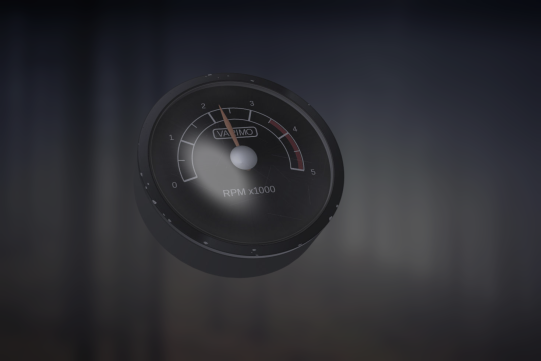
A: 2250 rpm
